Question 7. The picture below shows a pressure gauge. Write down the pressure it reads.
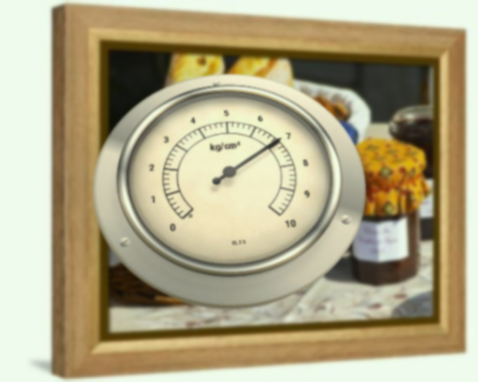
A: 7 kg/cm²
